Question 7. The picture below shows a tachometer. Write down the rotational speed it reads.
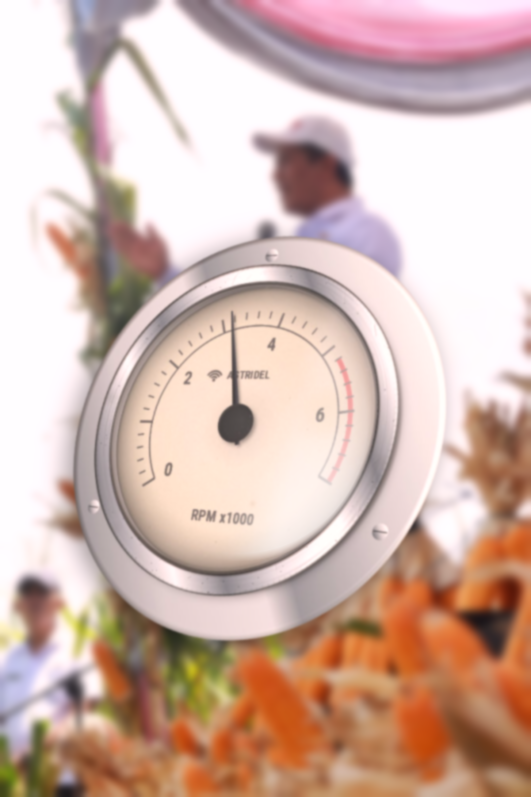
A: 3200 rpm
